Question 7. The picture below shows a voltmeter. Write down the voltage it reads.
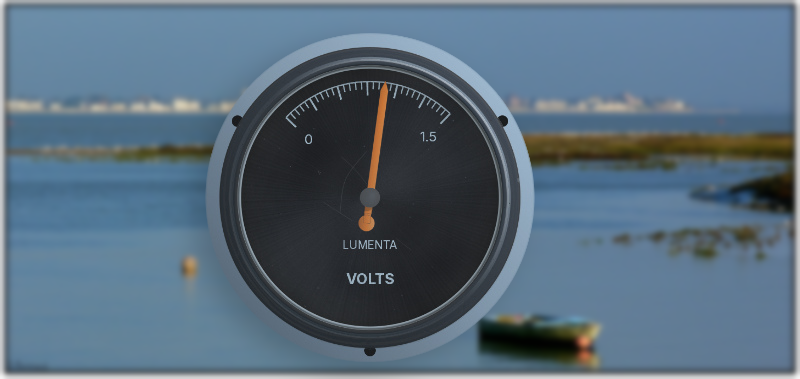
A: 0.9 V
